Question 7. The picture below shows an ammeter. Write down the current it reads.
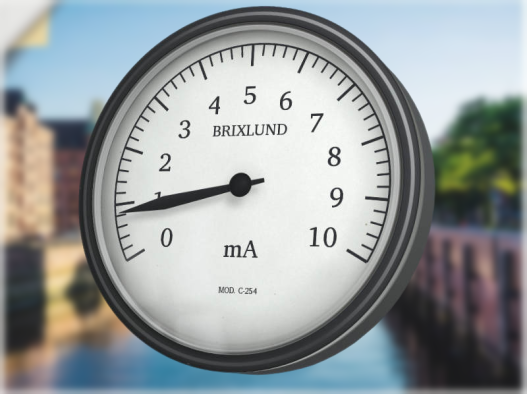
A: 0.8 mA
